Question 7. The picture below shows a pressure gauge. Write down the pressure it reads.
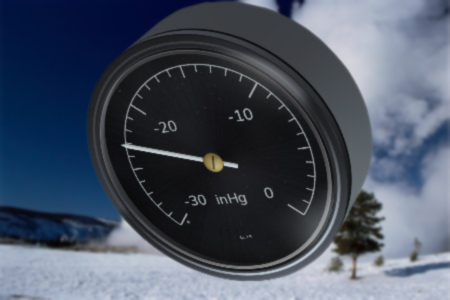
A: -23 inHg
